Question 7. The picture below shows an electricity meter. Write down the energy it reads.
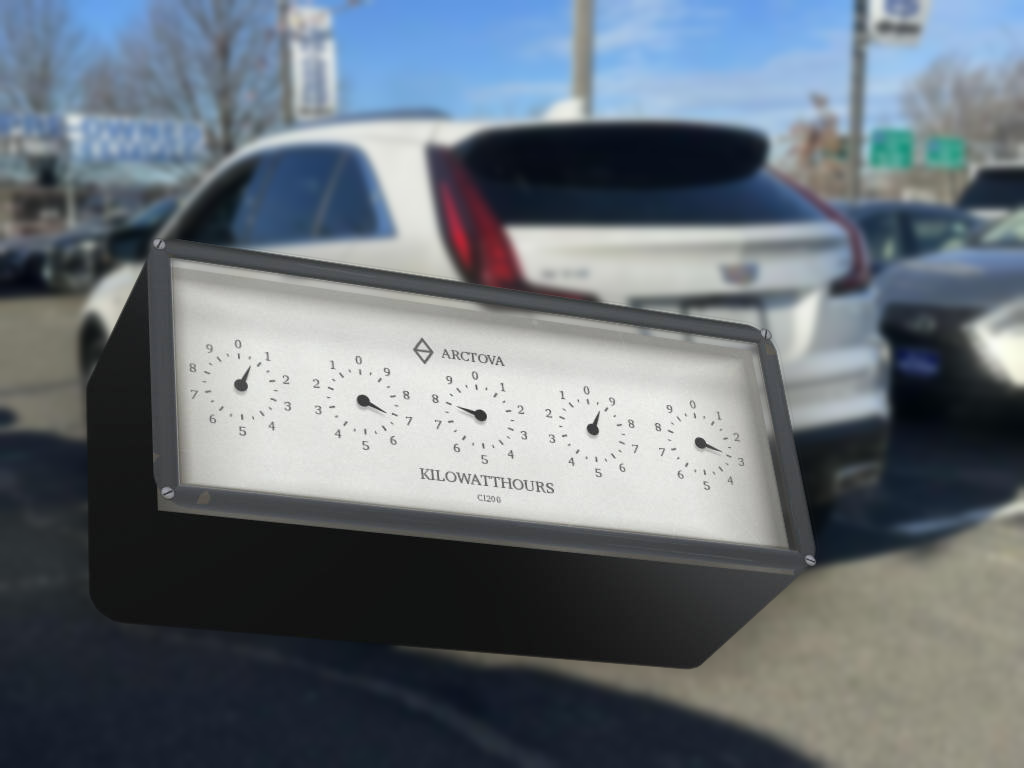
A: 6793 kWh
